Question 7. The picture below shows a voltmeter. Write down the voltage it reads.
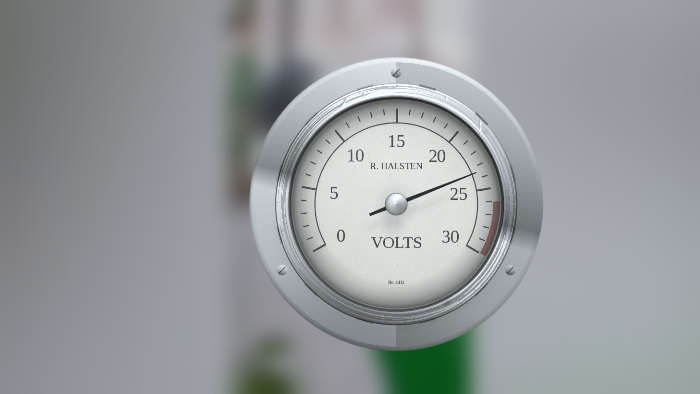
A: 23.5 V
